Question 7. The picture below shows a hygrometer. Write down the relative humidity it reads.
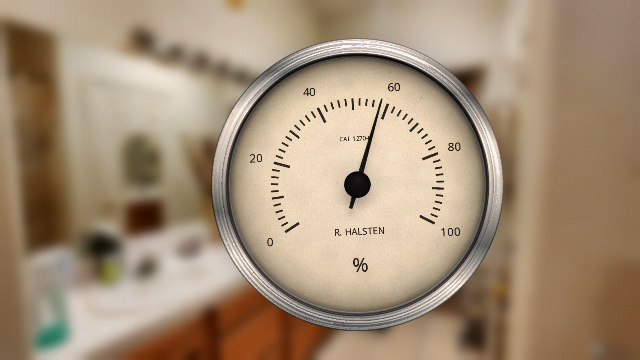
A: 58 %
